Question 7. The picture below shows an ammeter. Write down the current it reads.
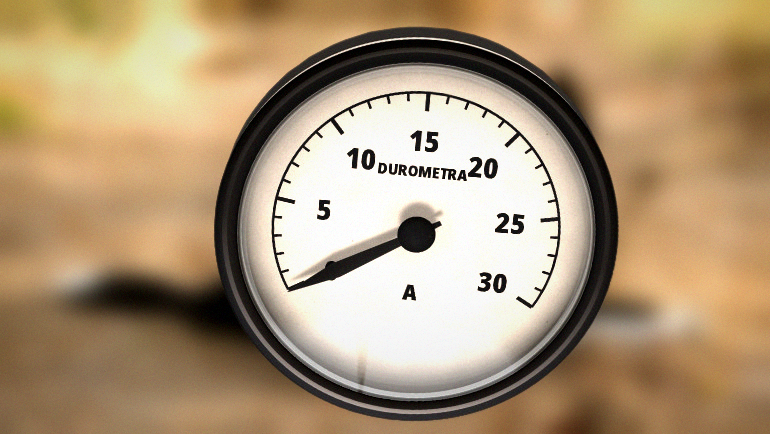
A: 0 A
